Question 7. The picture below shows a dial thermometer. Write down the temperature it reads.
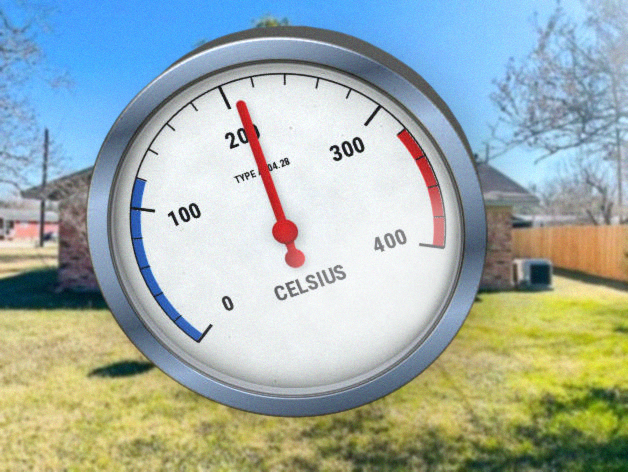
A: 210 °C
